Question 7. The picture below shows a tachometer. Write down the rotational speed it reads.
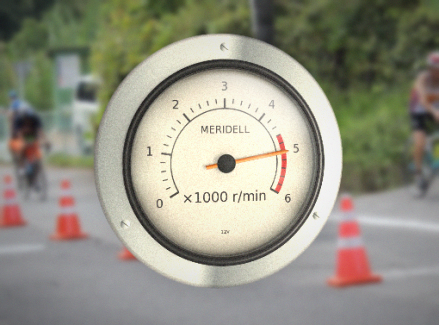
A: 5000 rpm
